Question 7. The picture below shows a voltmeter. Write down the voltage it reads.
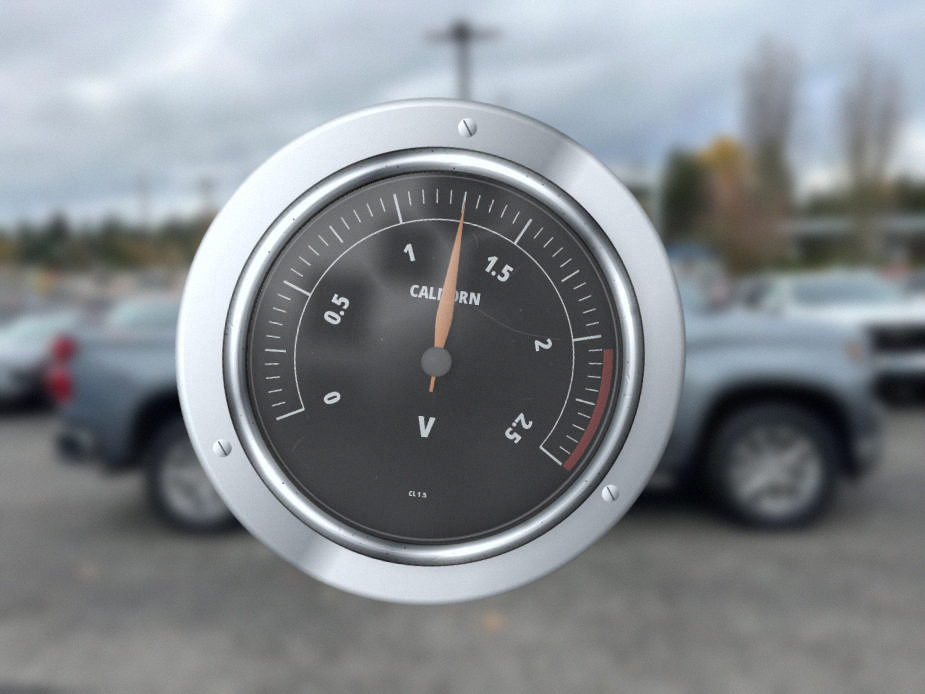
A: 1.25 V
